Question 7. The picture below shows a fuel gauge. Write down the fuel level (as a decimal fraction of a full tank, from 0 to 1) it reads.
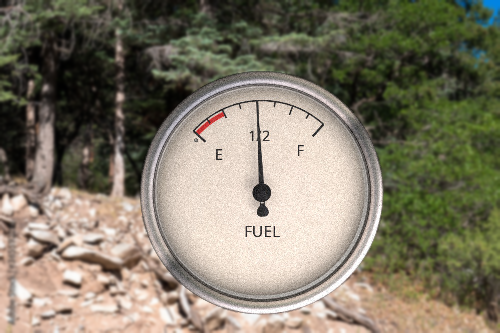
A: 0.5
